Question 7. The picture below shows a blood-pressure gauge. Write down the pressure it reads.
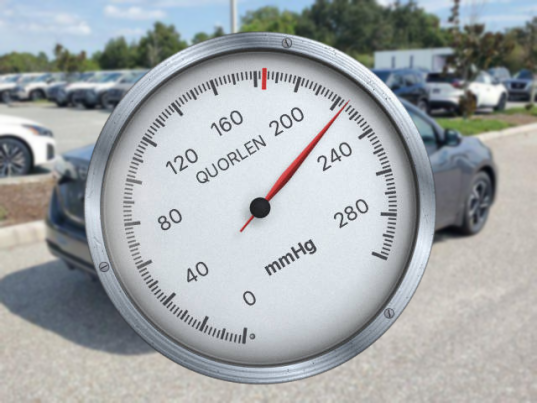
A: 224 mmHg
